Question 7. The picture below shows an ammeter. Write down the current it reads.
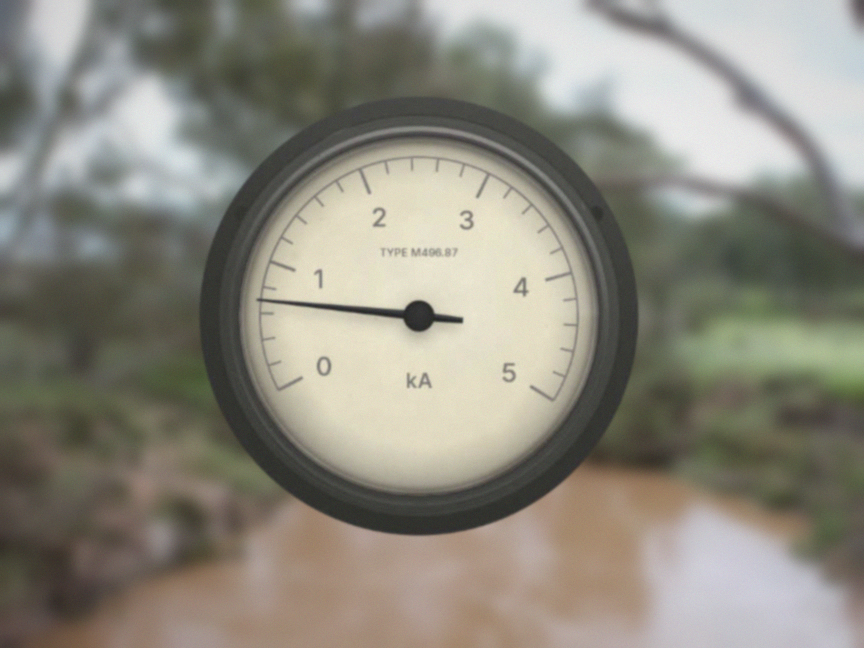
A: 0.7 kA
